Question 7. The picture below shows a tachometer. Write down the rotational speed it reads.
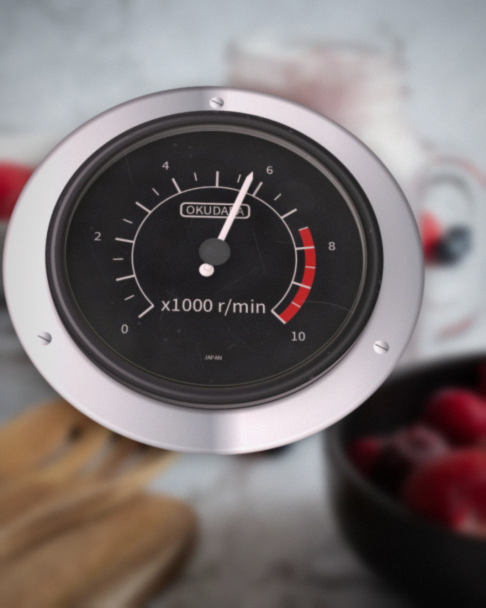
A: 5750 rpm
